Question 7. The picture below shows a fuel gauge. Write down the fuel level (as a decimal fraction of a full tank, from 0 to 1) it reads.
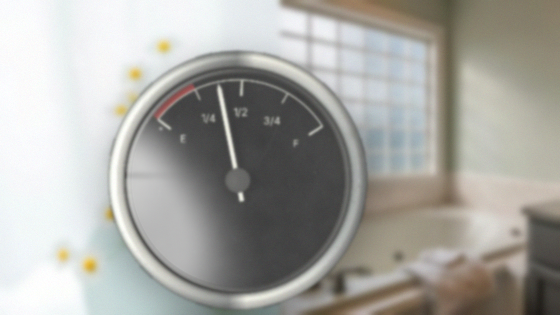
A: 0.375
